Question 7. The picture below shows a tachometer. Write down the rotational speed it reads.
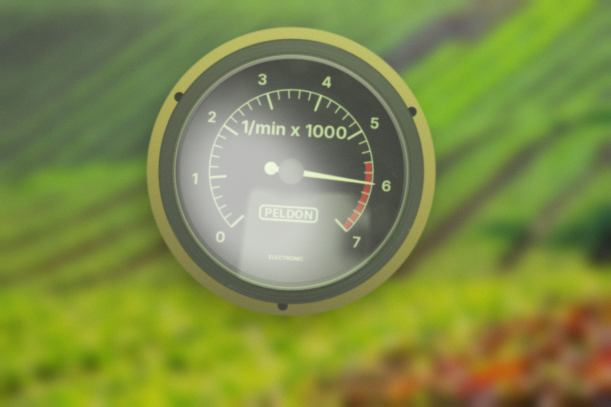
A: 6000 rpm
